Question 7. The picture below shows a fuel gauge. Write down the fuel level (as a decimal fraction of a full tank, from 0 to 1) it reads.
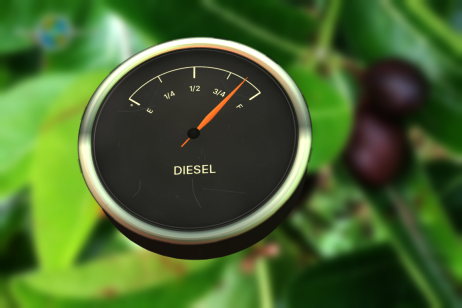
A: 0.875
